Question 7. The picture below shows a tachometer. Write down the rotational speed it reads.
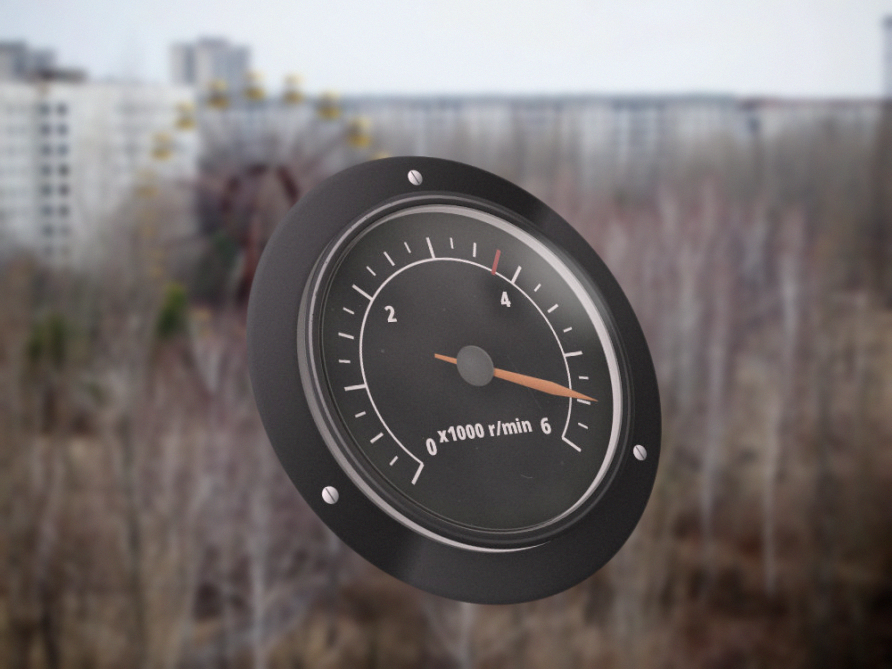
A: 5500 rpm
